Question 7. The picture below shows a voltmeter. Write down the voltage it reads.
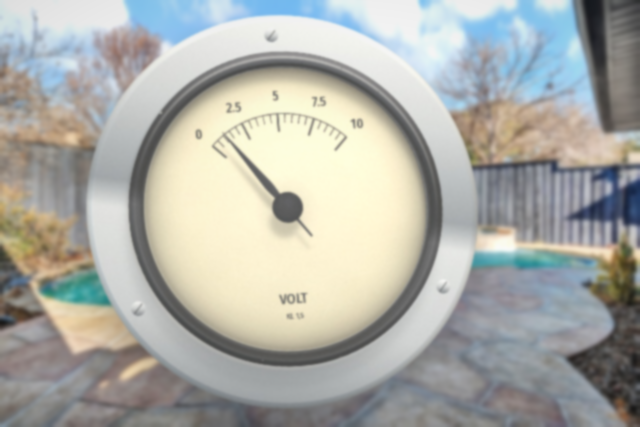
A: 1 V
